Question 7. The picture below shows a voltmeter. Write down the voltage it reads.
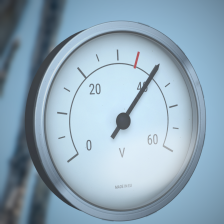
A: 40 V
